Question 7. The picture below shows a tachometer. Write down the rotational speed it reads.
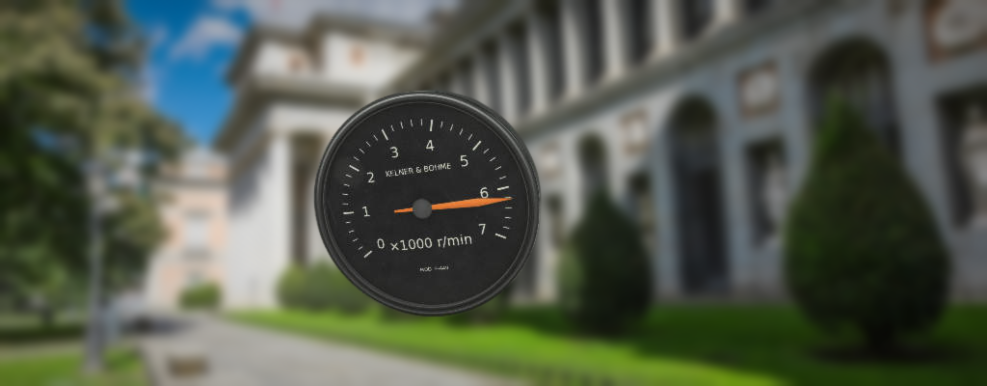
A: 6200 rpm
